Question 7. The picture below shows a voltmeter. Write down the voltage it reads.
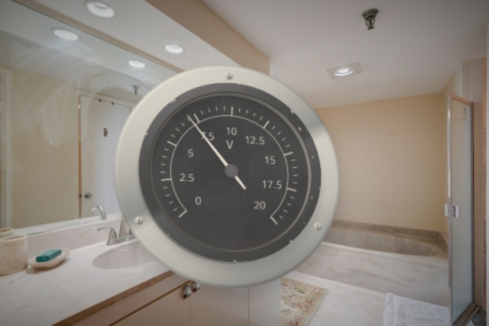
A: 7 V
